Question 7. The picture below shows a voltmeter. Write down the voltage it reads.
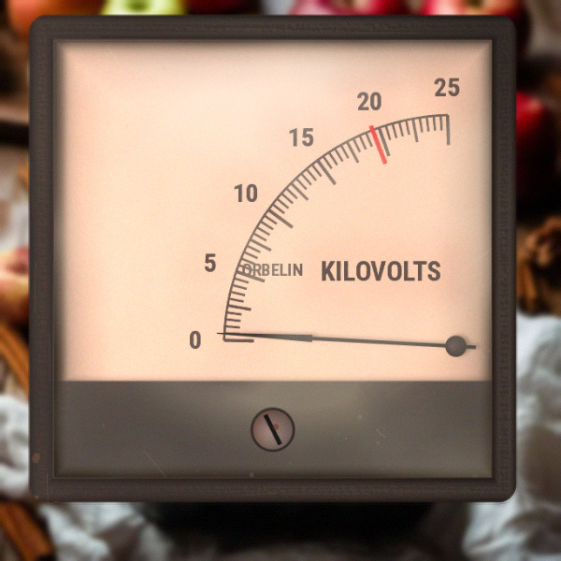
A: 0.5 kV
